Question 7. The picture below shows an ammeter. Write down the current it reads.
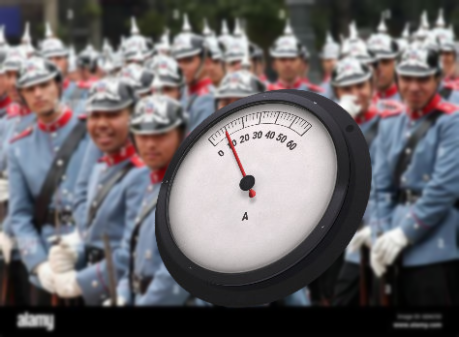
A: 10 A
